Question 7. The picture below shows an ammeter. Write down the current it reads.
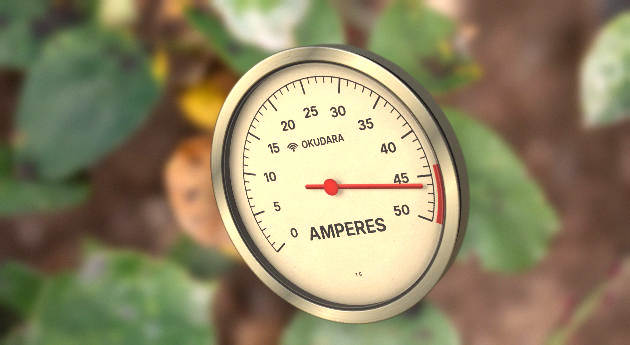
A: 46 A
